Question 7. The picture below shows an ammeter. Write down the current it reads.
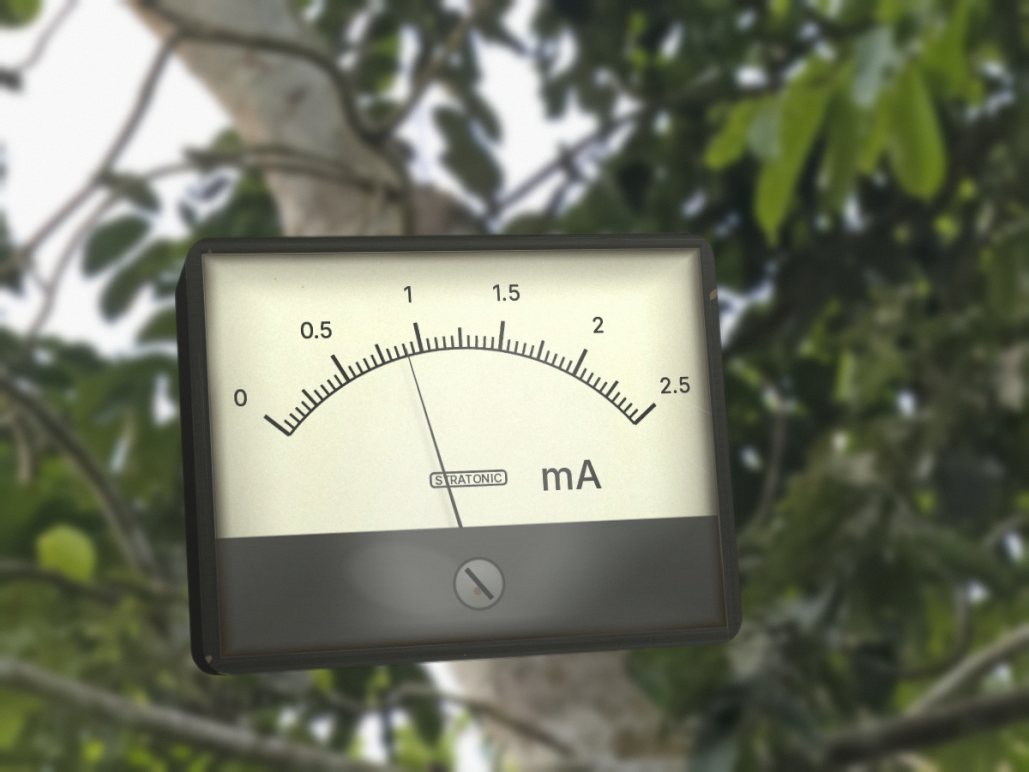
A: 0.9 mA
